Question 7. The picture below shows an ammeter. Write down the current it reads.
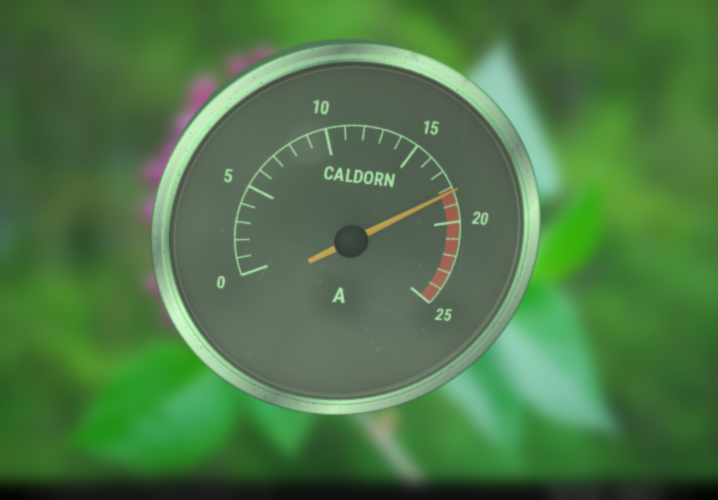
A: 18 A
